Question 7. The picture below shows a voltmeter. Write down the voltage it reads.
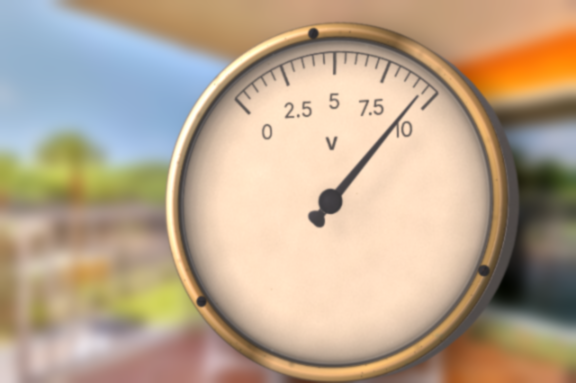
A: 9.5 V
